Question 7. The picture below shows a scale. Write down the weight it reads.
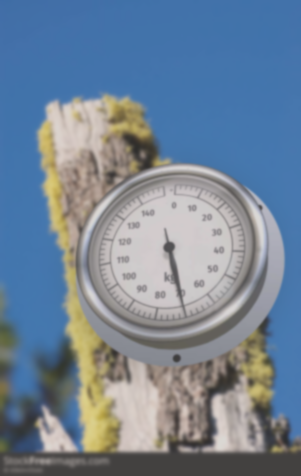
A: 70 kg
